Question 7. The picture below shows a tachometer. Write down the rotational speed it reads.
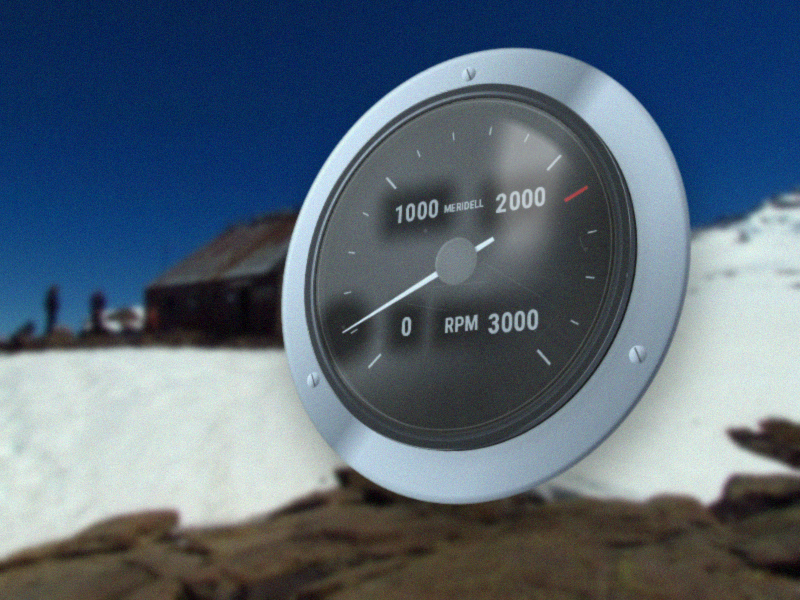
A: 200 rpm
